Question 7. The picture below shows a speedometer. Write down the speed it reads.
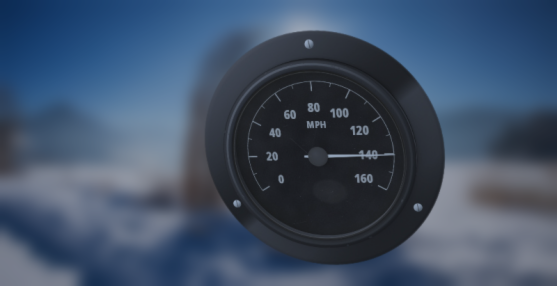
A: 140 mph
